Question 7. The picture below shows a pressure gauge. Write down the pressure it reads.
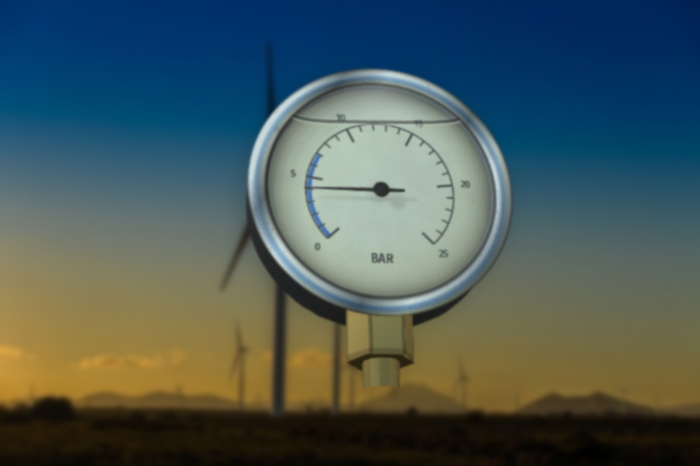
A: 4 bar
